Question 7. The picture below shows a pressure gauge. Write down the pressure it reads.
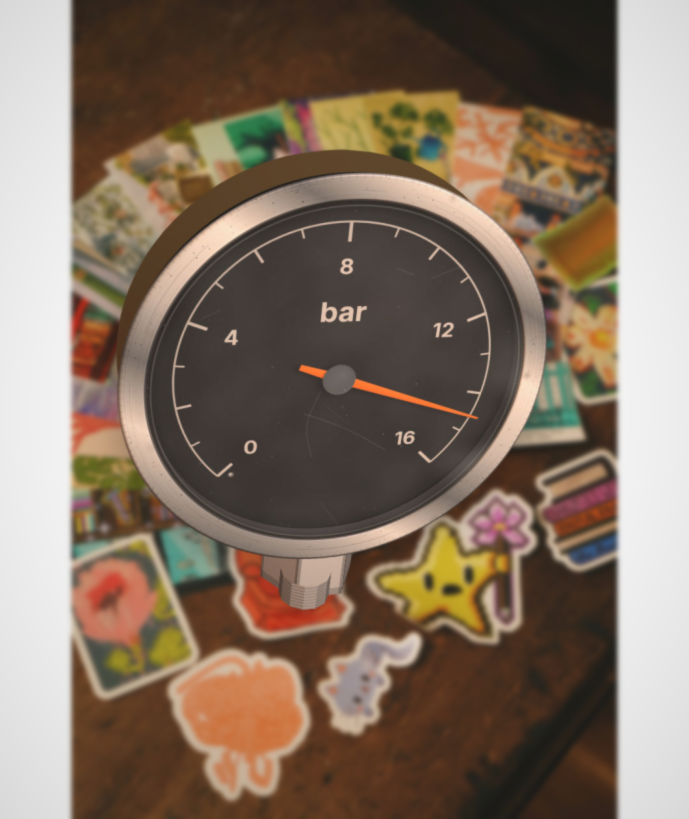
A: 14.5 bar
